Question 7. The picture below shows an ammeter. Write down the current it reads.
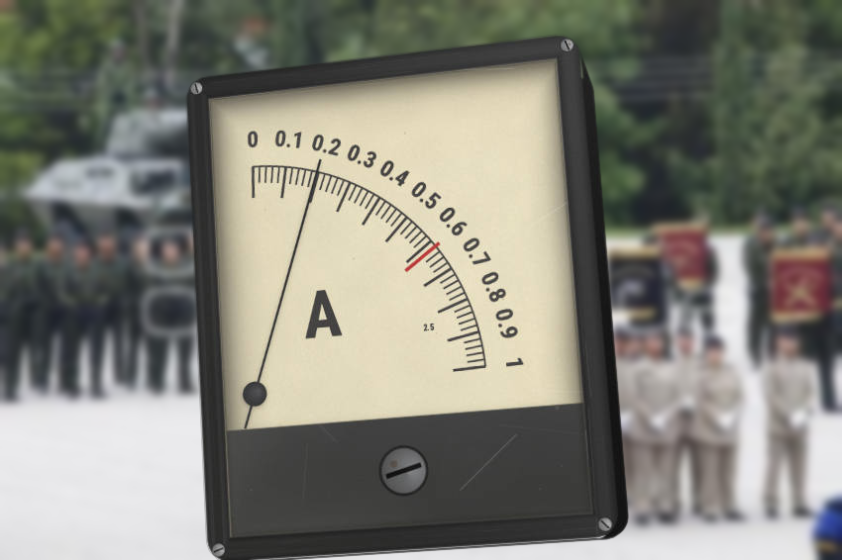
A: 0.2 A
